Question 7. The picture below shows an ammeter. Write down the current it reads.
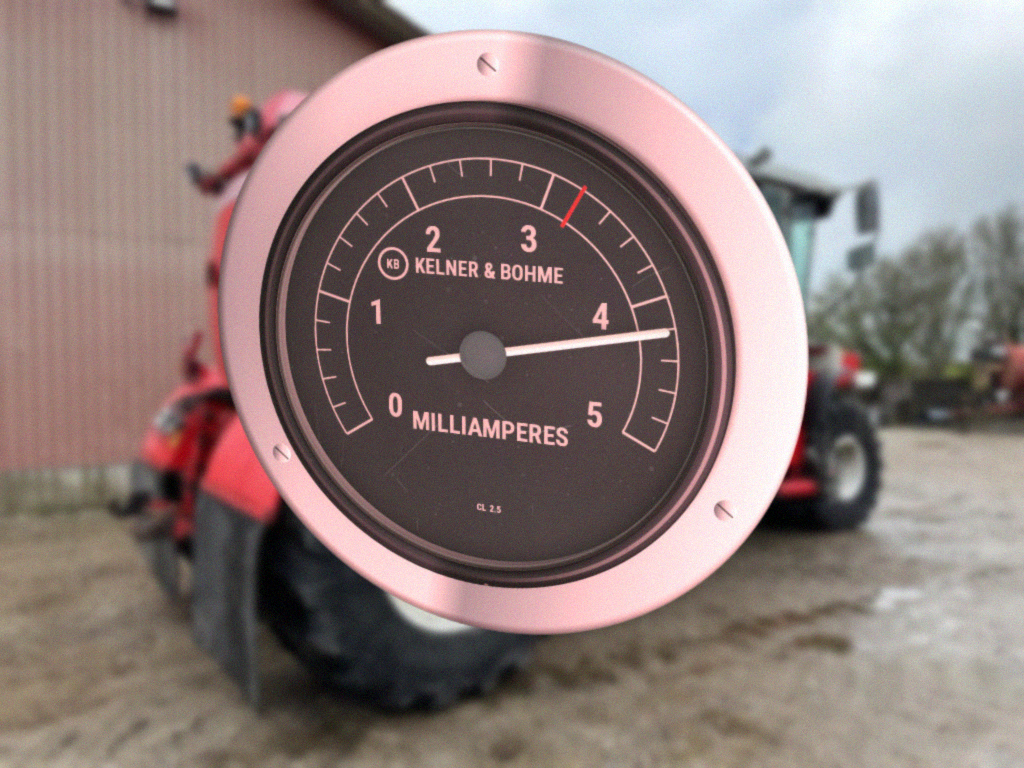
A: 4.2 mA
